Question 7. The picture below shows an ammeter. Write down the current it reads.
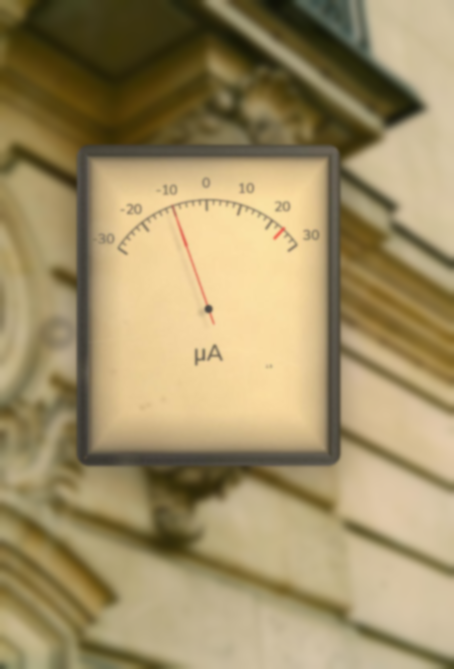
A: -10 µA
